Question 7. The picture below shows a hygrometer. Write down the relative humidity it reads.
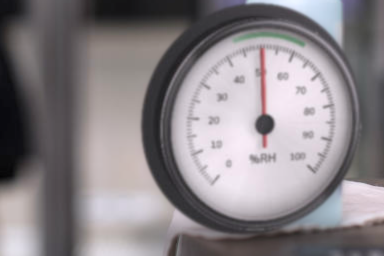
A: 50 %
